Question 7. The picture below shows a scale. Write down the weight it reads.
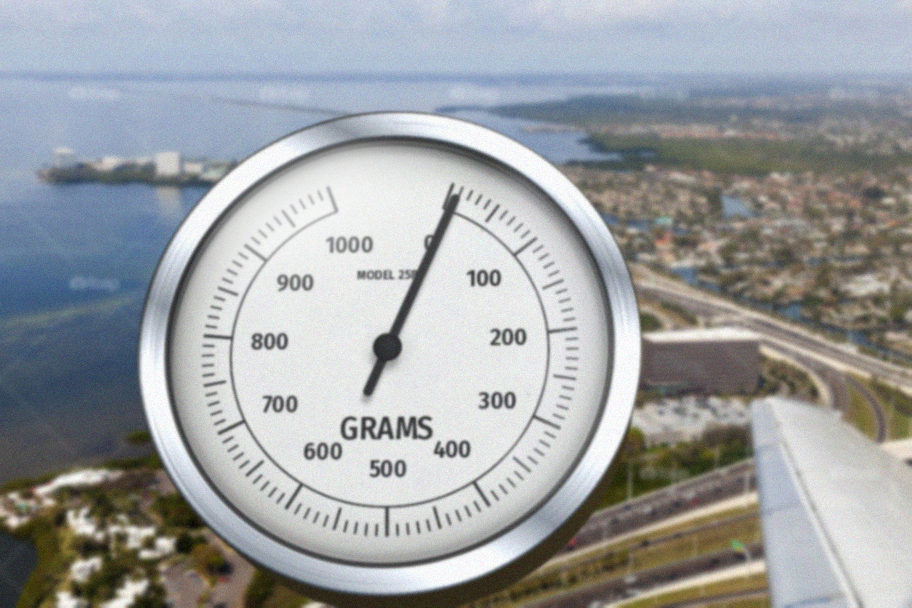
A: 10 g
